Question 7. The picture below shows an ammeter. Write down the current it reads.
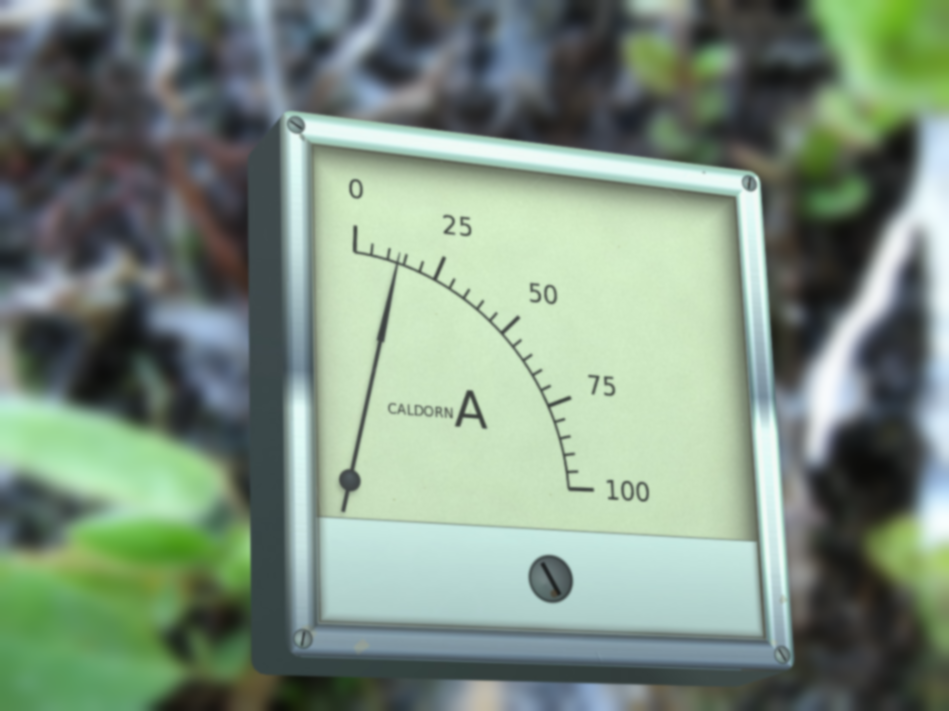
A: 12.5 A
